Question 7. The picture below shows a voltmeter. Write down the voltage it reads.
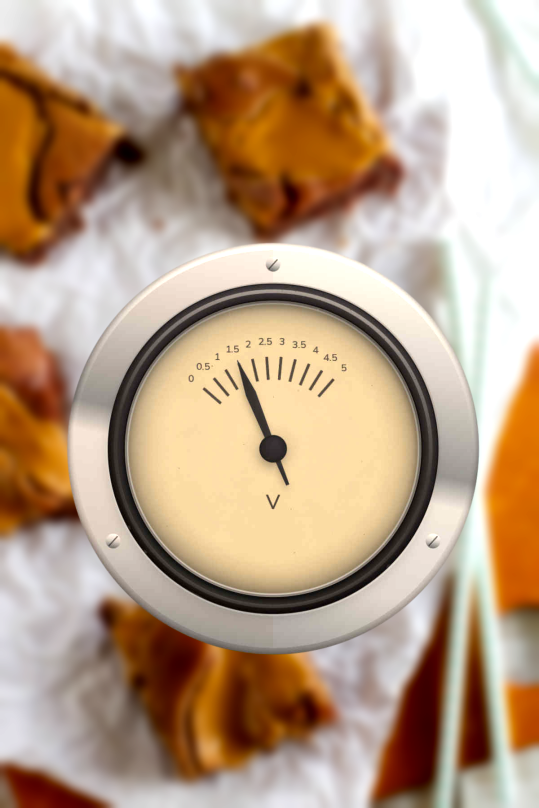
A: 1.5 V
